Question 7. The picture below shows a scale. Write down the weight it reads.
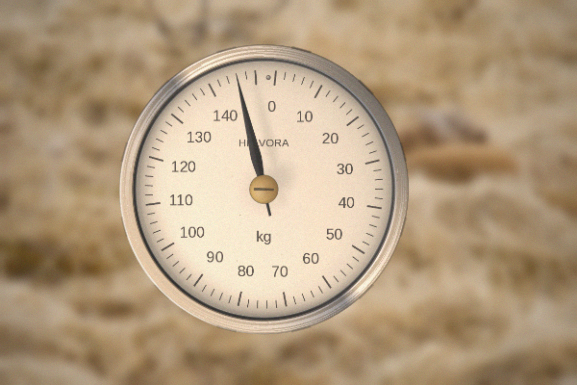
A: 146 kg
